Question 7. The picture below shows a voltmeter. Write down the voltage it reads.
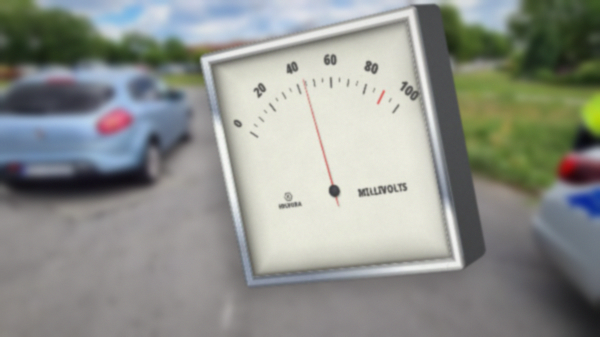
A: 45 mV
